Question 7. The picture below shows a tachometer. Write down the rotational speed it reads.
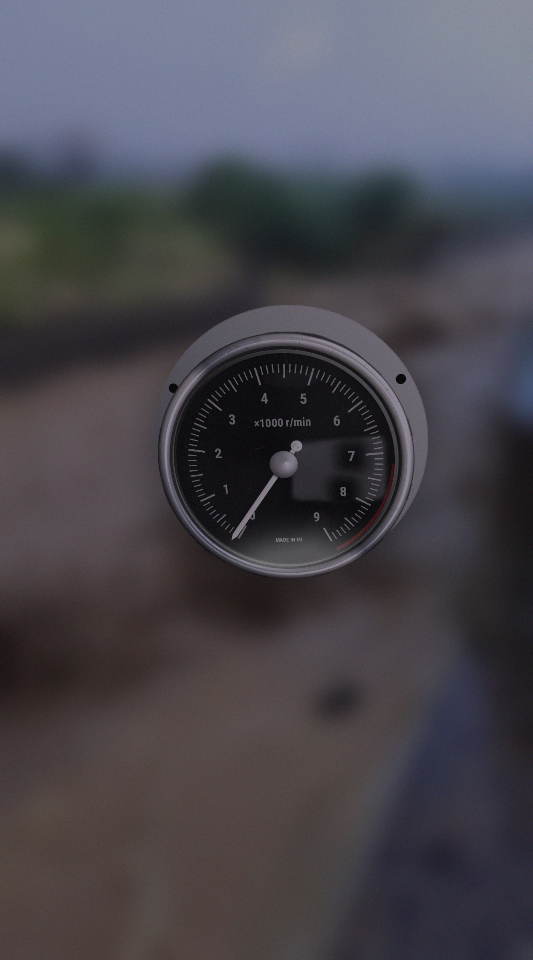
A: 100 rpm
